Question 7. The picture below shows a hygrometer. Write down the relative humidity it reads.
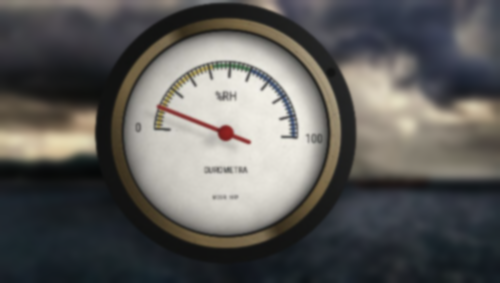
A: 10 %
